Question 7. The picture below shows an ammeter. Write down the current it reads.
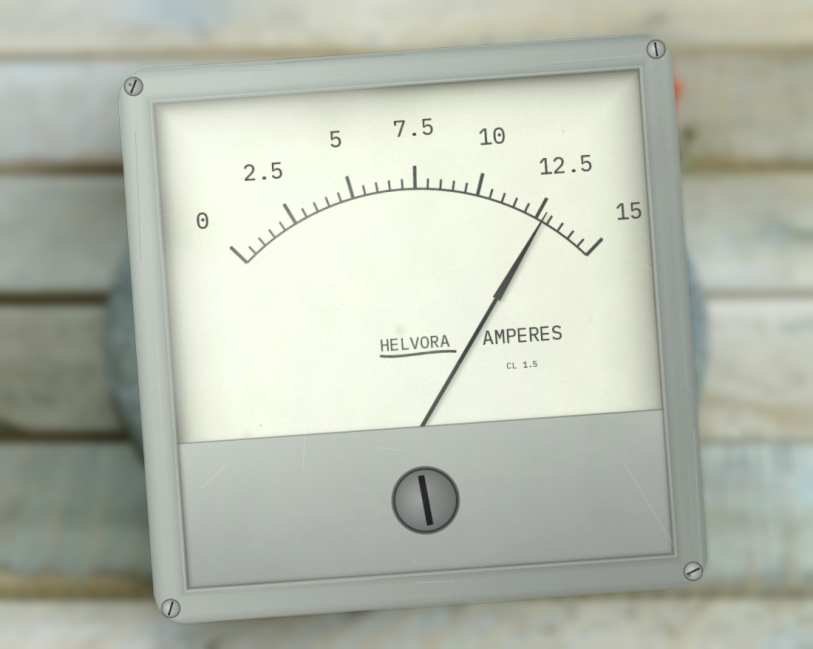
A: 12.75 A
